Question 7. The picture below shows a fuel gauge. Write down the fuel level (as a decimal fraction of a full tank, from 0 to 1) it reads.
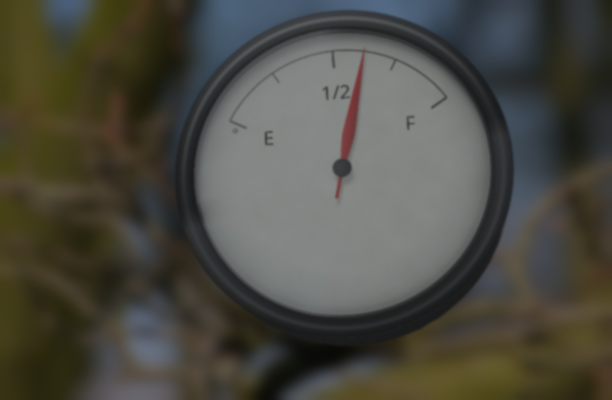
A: 0.625
